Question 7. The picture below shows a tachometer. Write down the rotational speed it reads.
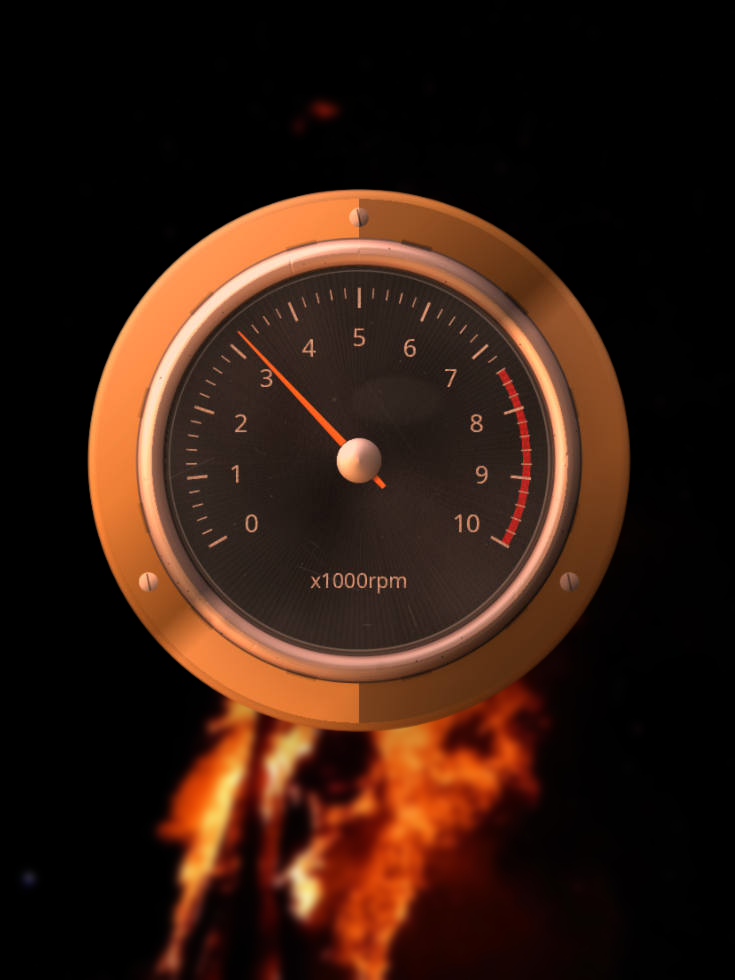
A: 3200 rpm
